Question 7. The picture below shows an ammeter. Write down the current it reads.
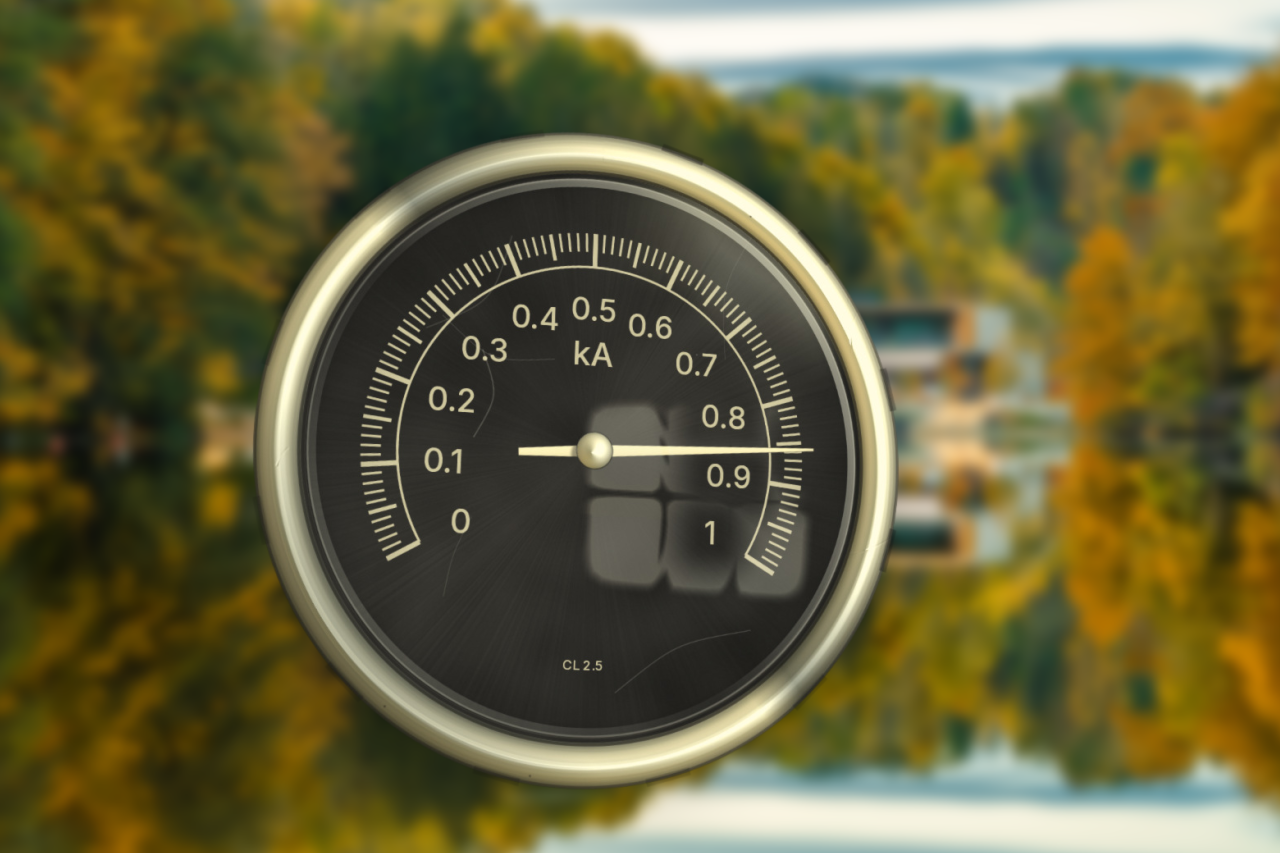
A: 0.86 kA
